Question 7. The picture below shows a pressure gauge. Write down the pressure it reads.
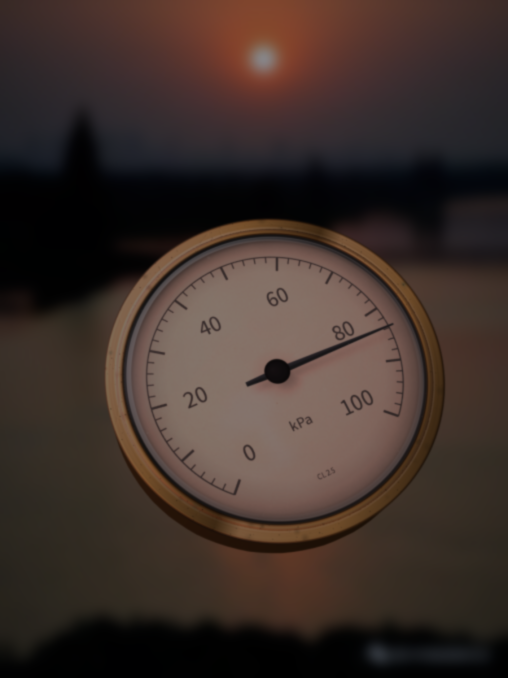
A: 84 kPa
